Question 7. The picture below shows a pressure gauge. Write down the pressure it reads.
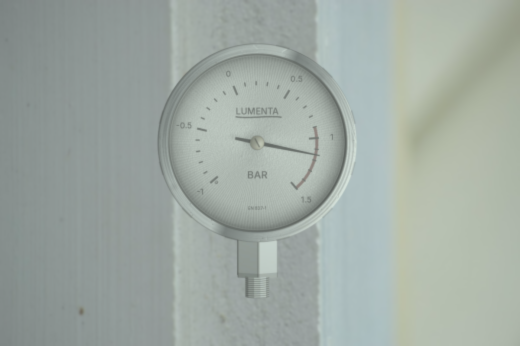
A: 1.15 bar
